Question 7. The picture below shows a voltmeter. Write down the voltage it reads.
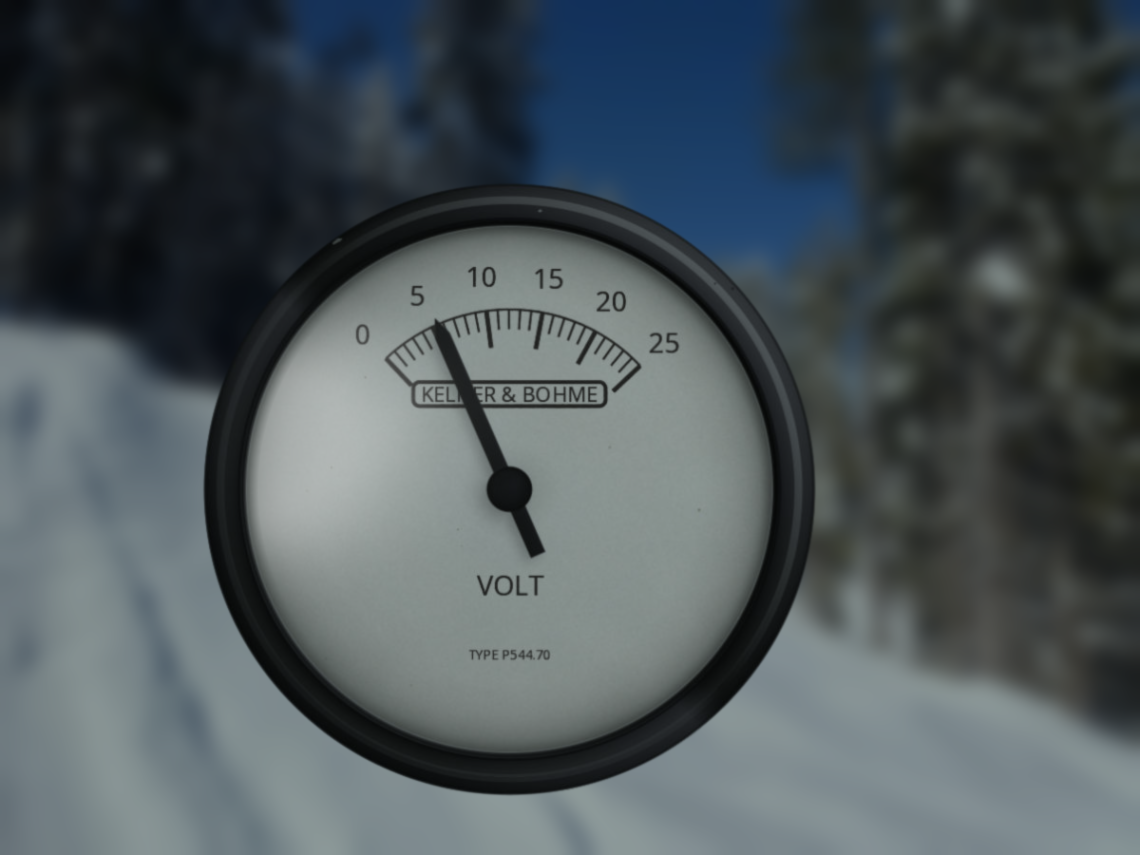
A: 5.5 V
